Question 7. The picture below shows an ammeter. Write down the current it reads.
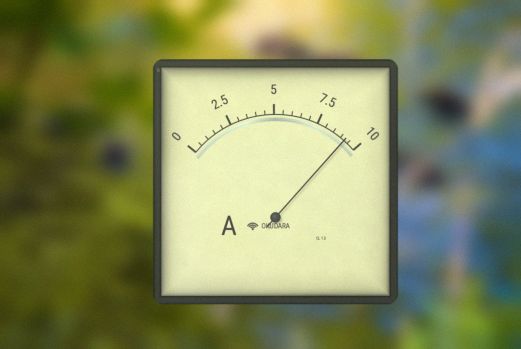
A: 9.25 A
